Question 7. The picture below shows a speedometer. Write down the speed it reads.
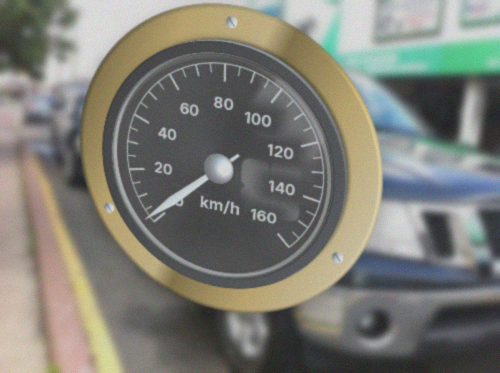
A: 2.5 km/h
